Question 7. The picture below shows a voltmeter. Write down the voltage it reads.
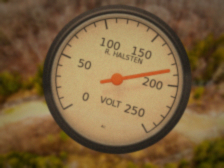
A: 185 V
